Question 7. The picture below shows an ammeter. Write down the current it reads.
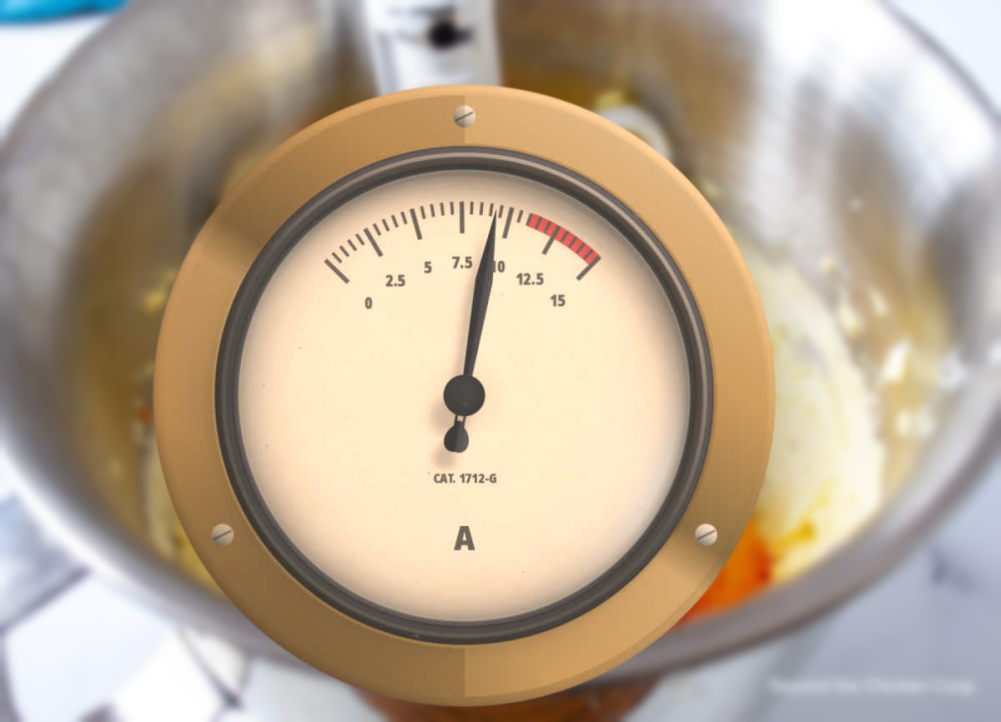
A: 9.25 A
